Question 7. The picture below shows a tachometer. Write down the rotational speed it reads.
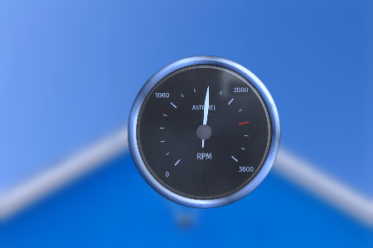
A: 1600 rpm
